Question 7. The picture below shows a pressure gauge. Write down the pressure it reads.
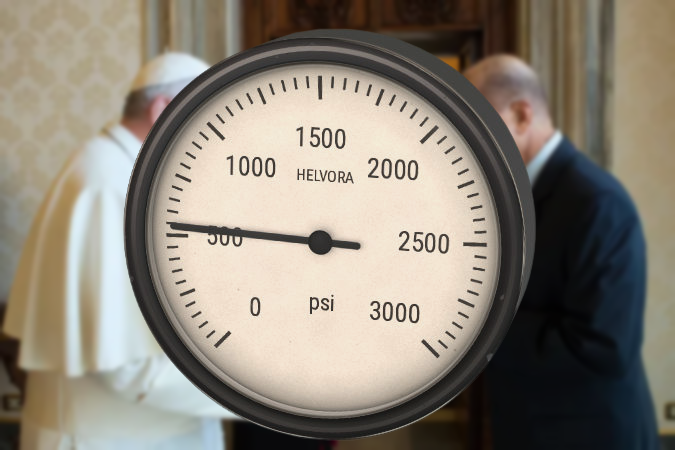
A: 550 psi
